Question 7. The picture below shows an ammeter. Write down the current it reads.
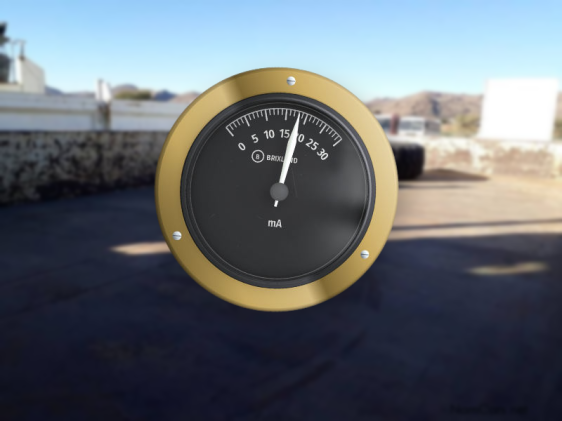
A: 18 mA
